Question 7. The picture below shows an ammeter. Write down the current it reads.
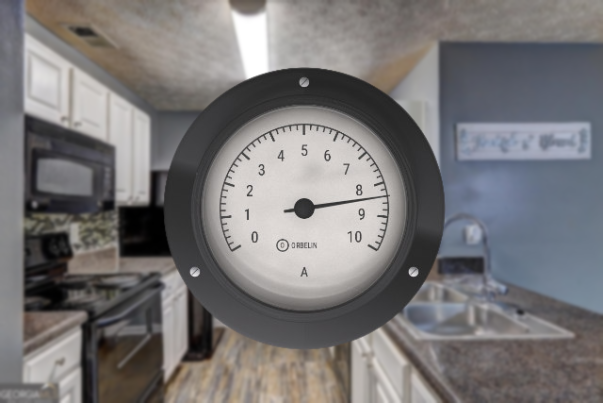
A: 8.4 A
